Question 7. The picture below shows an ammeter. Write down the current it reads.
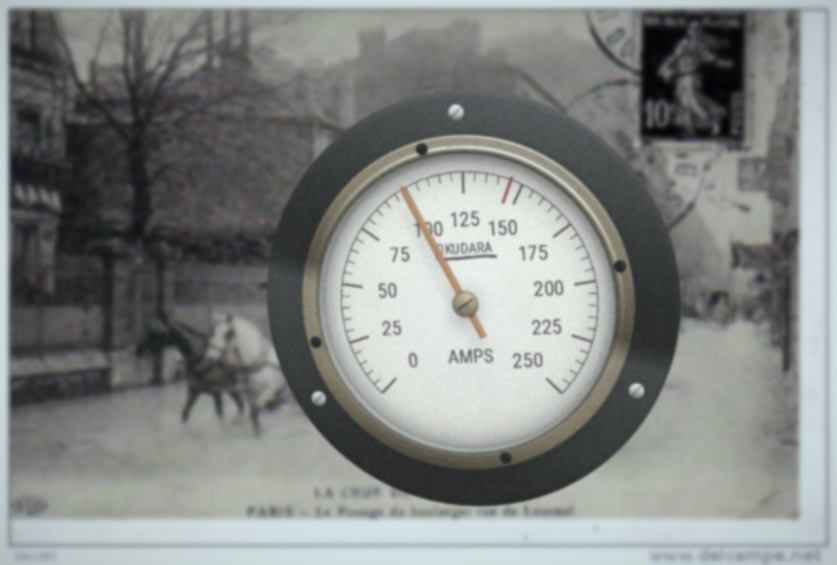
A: 100 A
